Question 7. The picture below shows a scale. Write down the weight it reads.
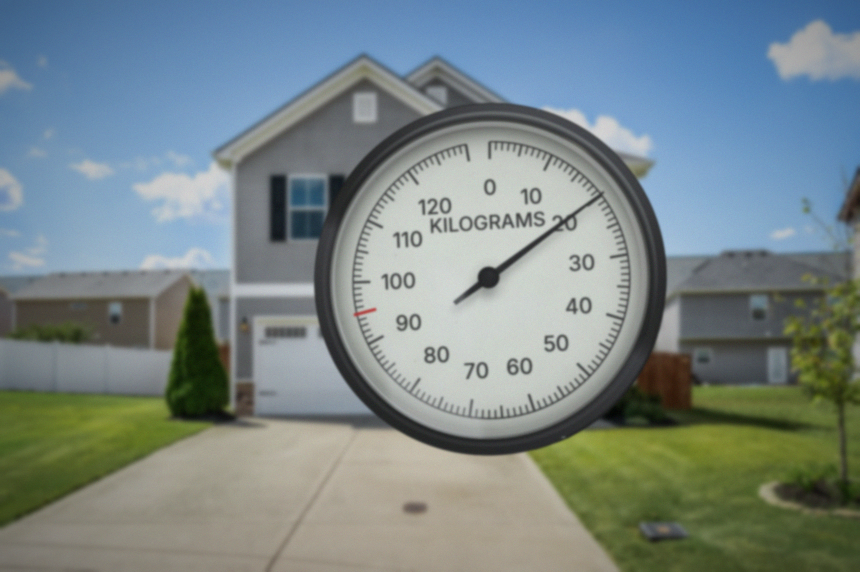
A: 20 kg
